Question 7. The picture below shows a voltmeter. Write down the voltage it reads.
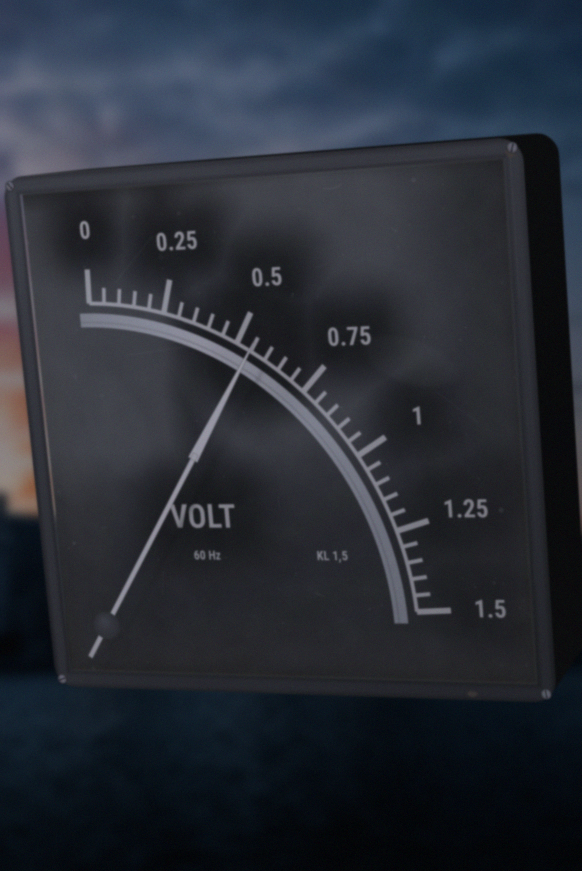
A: 0.55 V
